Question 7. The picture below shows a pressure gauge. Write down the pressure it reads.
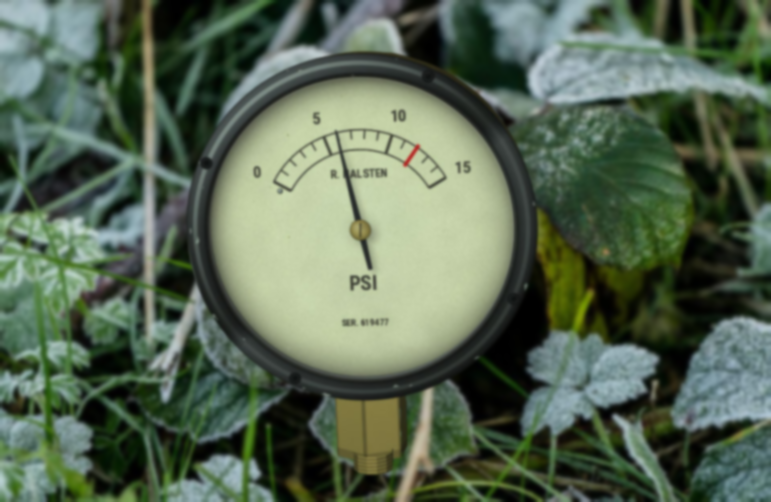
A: 6 psi
